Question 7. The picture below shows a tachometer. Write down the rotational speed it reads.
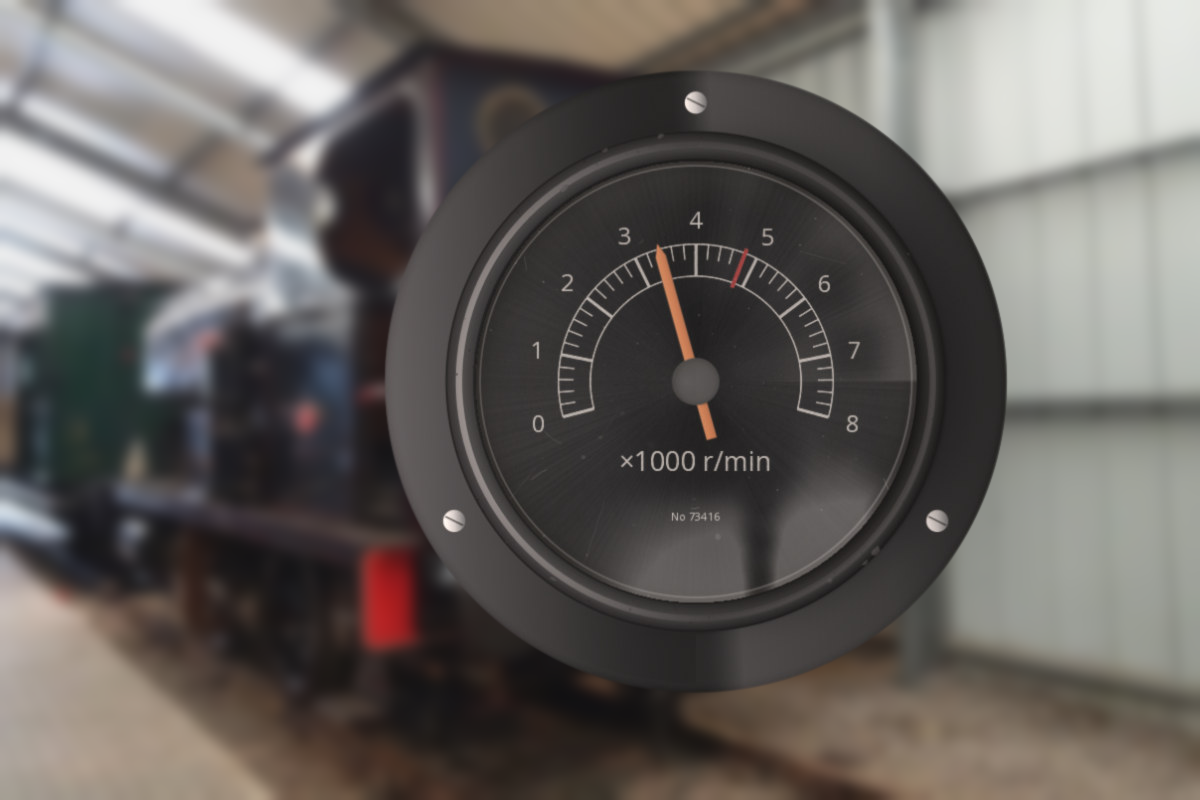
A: 3400 rpm
